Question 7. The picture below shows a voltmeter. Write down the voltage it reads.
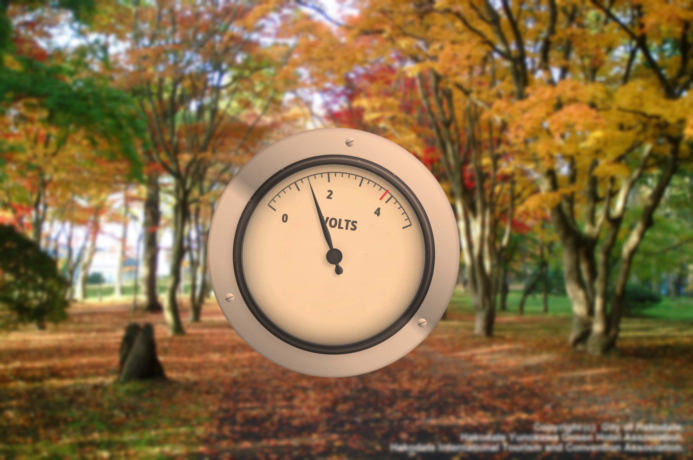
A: 1.4 V
